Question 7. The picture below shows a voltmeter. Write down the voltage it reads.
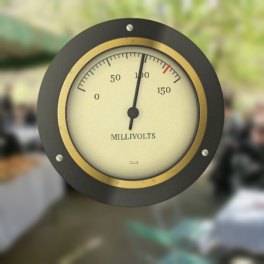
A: 95 mV
